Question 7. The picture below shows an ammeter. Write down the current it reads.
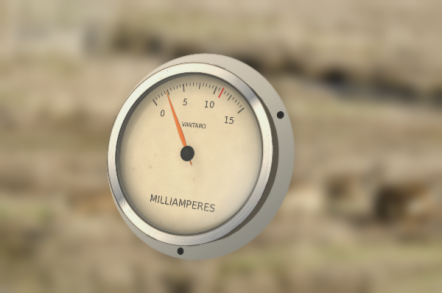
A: 2.5 mA
